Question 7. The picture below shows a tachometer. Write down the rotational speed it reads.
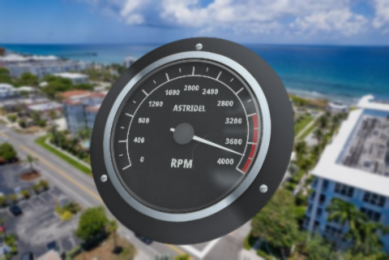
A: 3800 rpm
